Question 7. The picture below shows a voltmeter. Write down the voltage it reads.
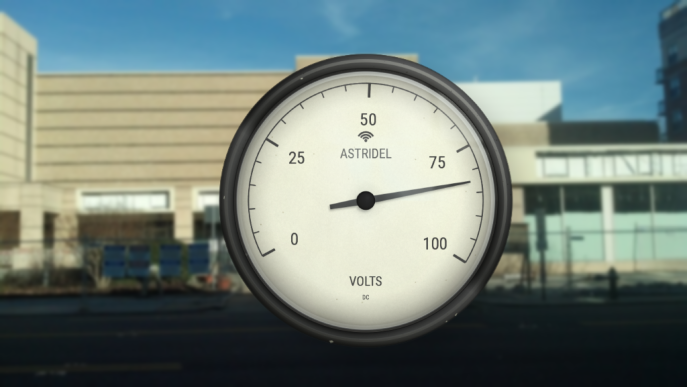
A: 82.5 V
